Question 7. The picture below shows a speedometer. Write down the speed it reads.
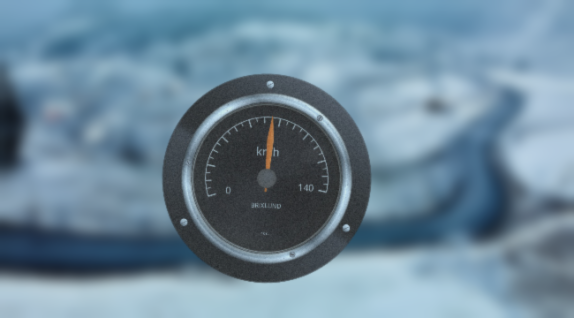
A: 75 km/h
